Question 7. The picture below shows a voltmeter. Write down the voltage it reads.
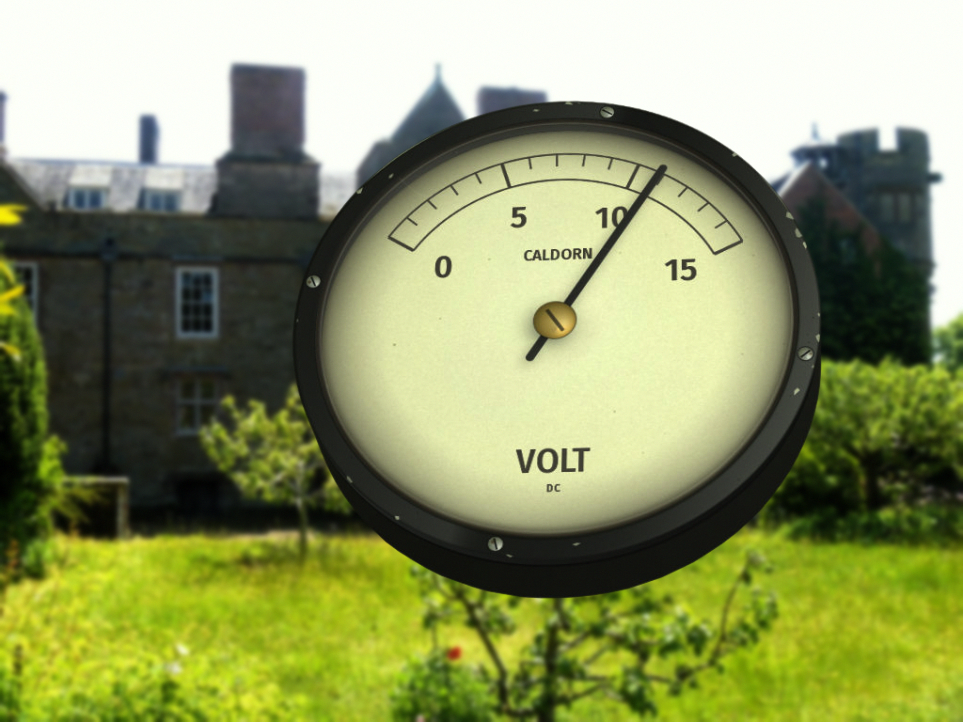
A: 11 V
